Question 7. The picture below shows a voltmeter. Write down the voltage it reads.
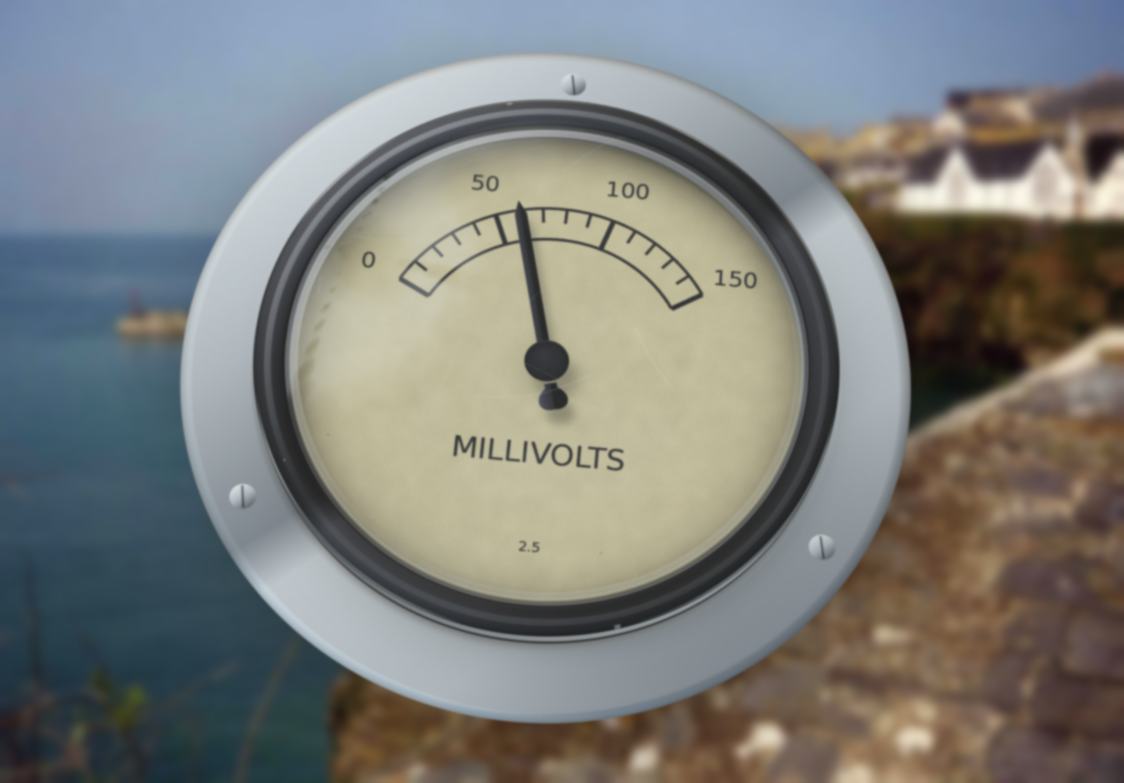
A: 60 mV
